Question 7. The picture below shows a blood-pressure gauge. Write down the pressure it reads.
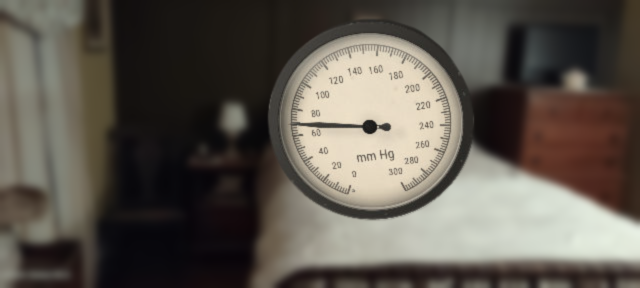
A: 70 mmHg
